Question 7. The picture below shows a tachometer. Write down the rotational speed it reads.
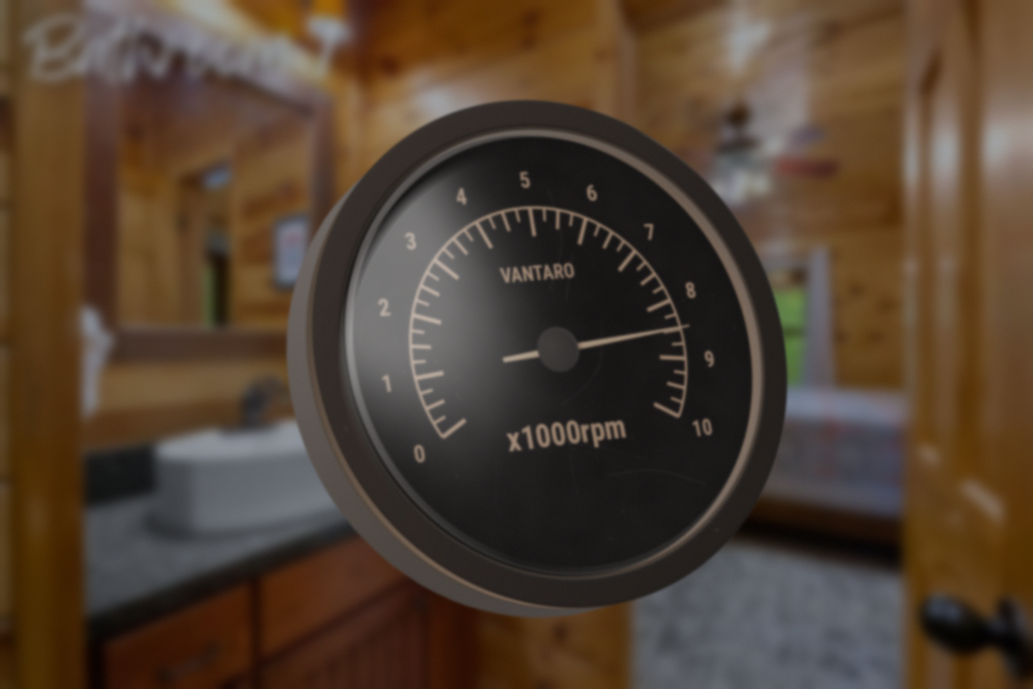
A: 8500 rpm
